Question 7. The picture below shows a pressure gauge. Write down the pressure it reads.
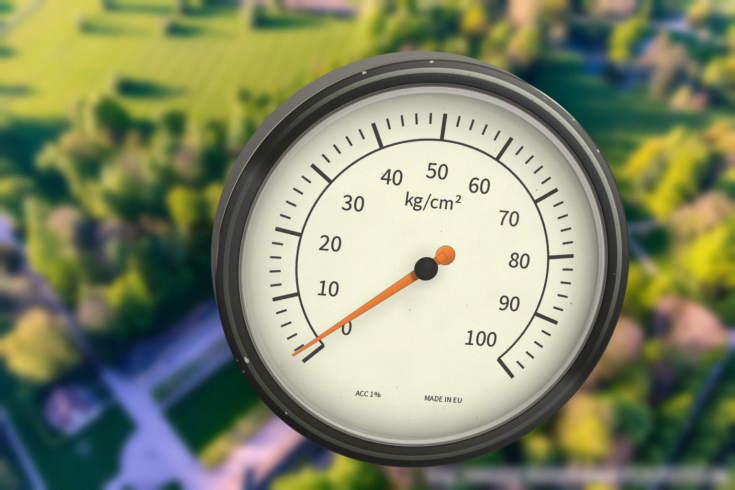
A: 2 kg/cm²
